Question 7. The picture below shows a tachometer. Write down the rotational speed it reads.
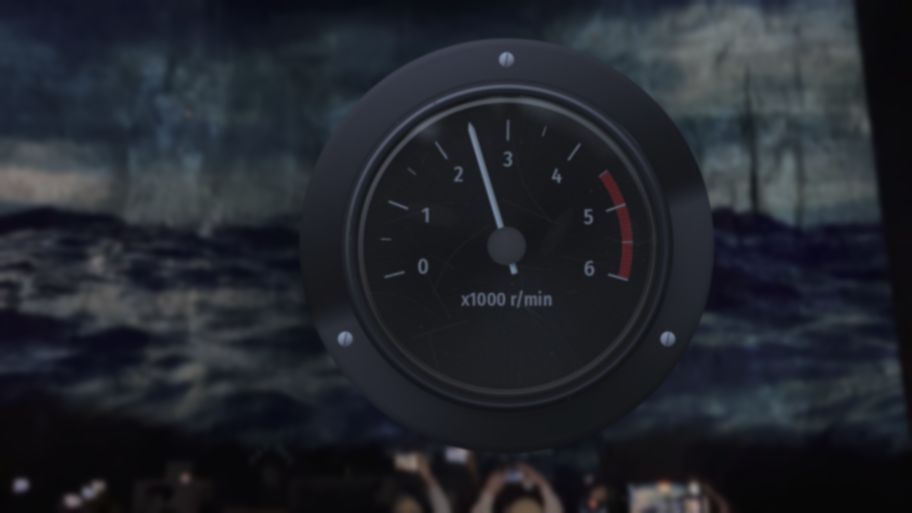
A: 2500 rpm
